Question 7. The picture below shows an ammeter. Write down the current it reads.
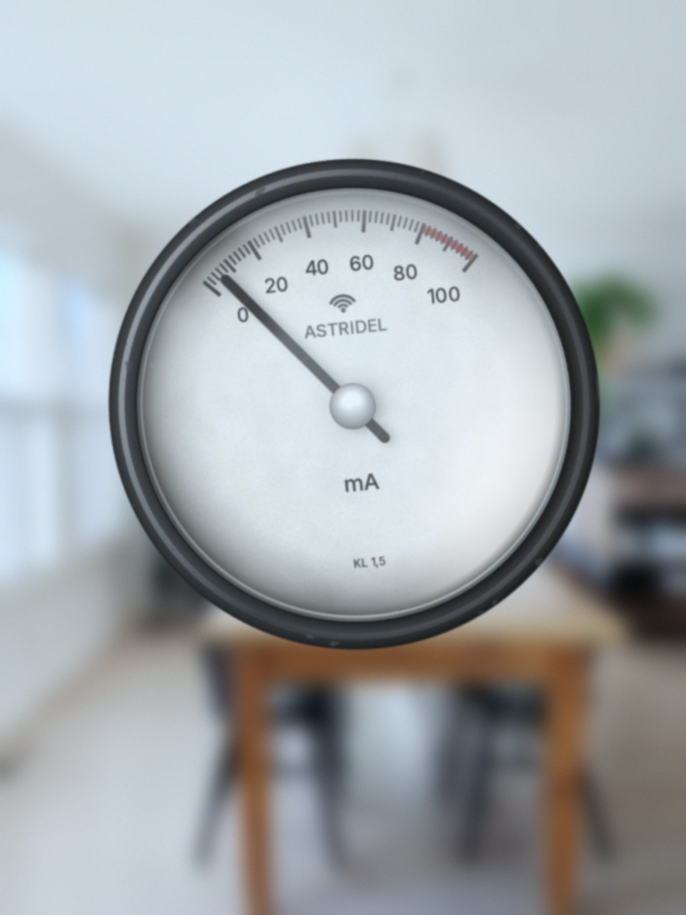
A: 6 mA
